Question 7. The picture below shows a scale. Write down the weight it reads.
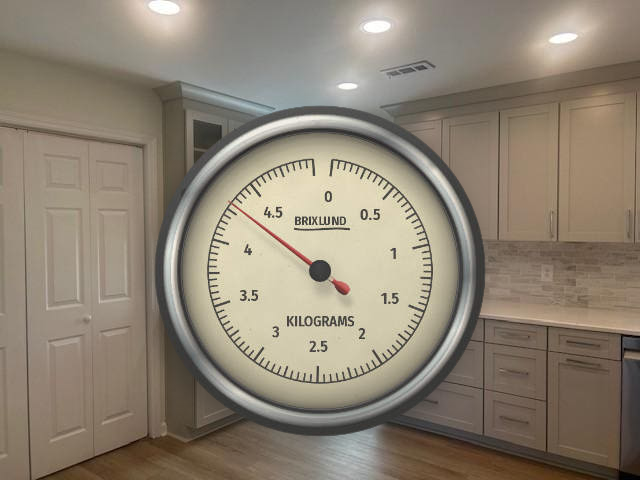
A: 4.3 kg
